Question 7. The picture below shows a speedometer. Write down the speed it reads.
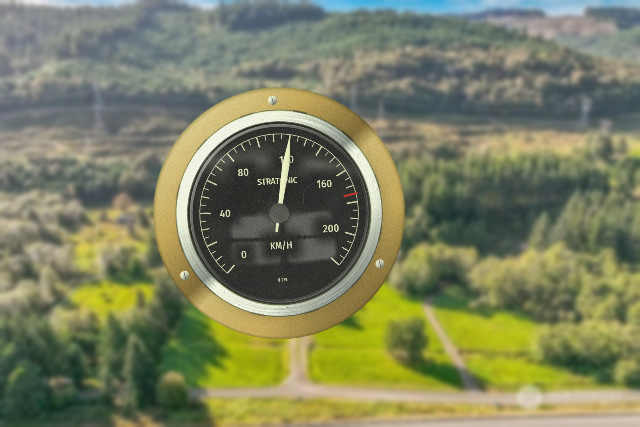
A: 120 km/h
